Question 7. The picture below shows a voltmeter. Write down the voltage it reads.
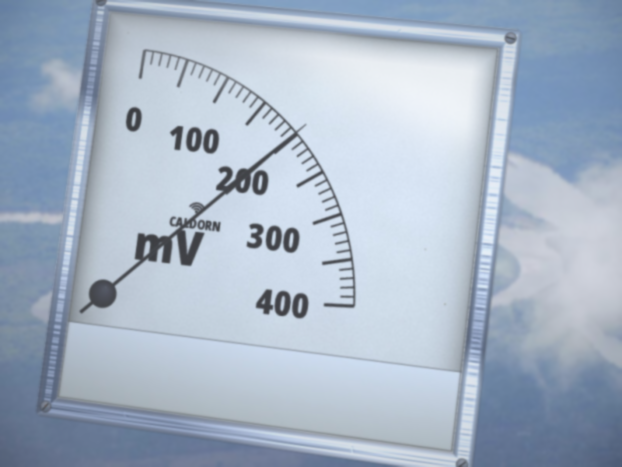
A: 200 mV
